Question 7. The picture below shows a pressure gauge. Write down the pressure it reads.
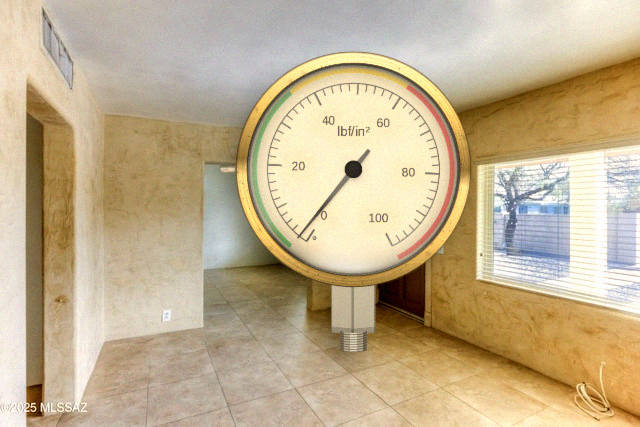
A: 2 psi
